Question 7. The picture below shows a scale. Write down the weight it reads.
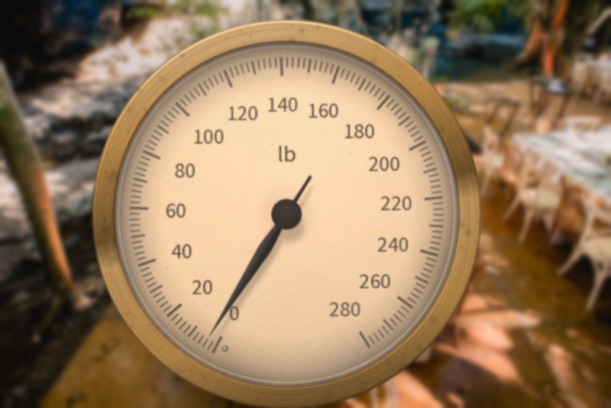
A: 4 lb
